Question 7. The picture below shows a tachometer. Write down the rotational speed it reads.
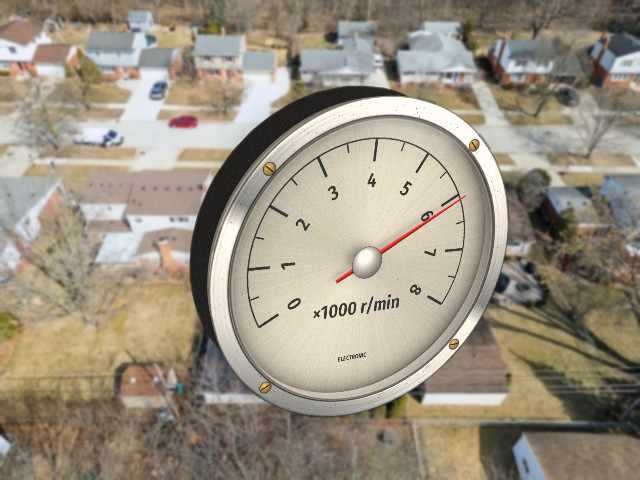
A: 6000 rpm
